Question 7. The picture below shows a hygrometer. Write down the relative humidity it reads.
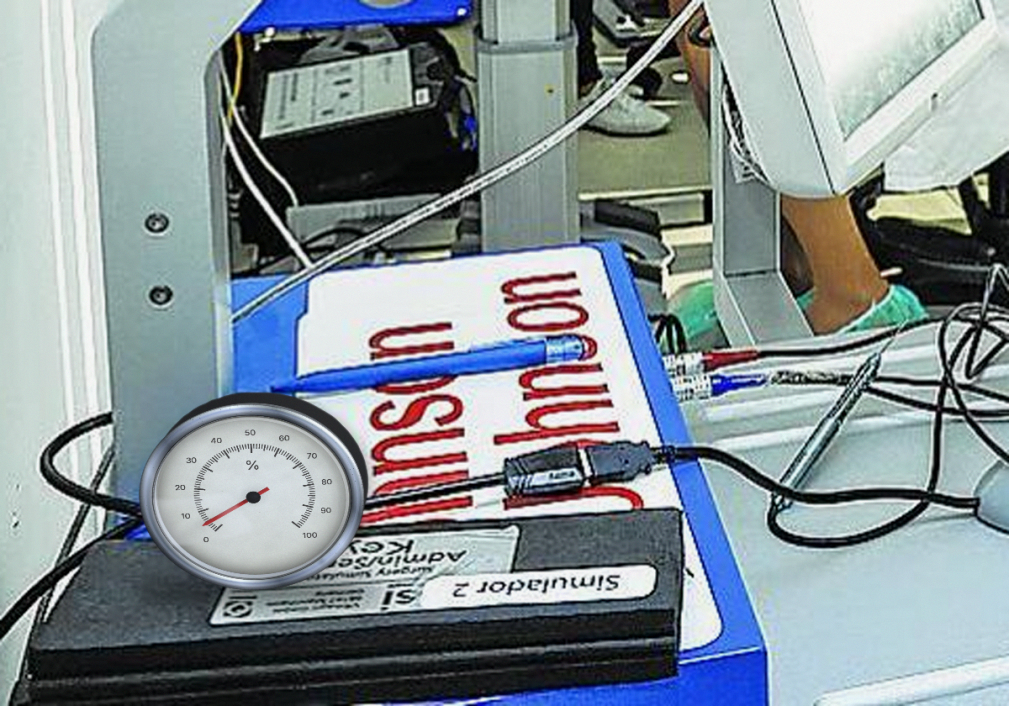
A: 5 %
